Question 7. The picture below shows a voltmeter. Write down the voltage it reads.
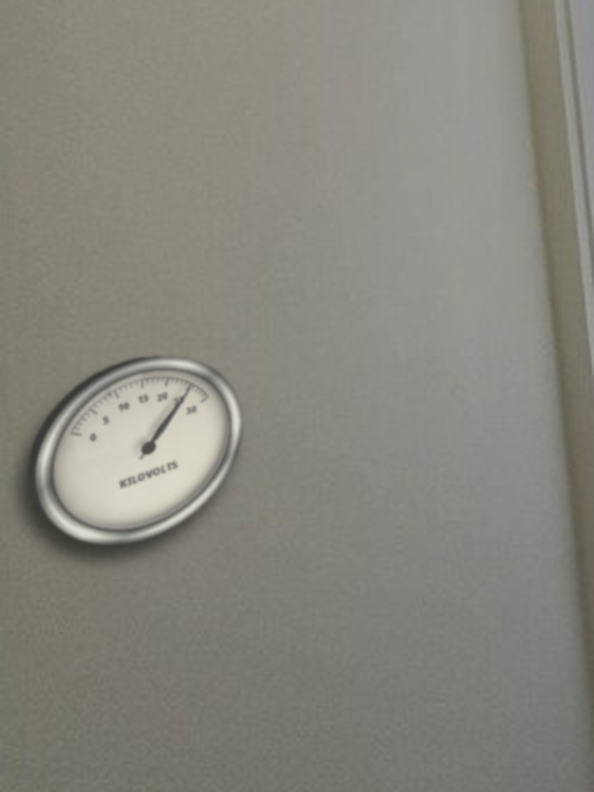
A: 25 kV
